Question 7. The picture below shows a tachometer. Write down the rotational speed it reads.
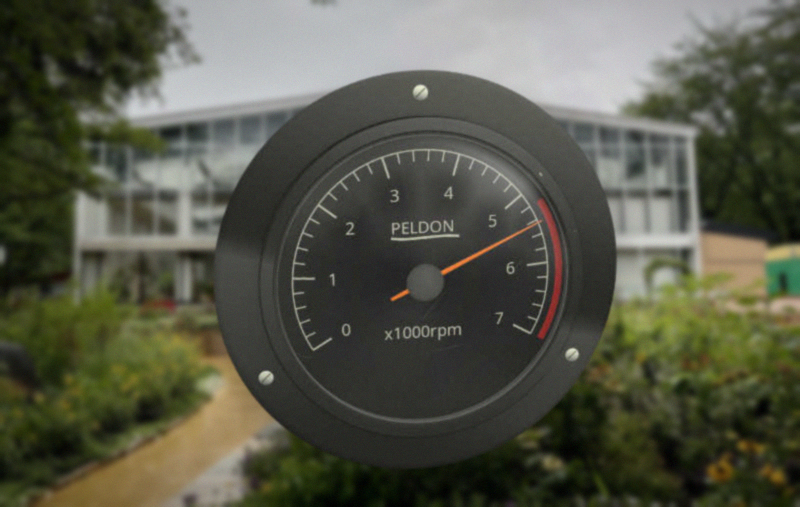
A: 5400 rpm
